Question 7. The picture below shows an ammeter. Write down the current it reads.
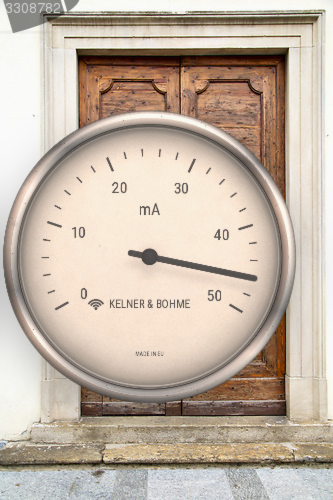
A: 46 mA
